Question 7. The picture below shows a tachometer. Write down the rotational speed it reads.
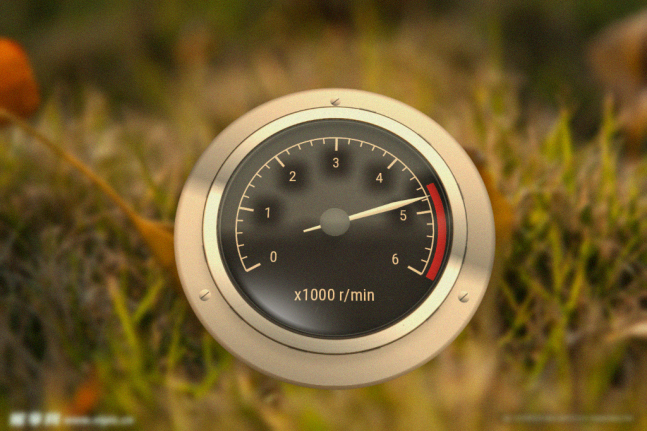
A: 4800 rpm
